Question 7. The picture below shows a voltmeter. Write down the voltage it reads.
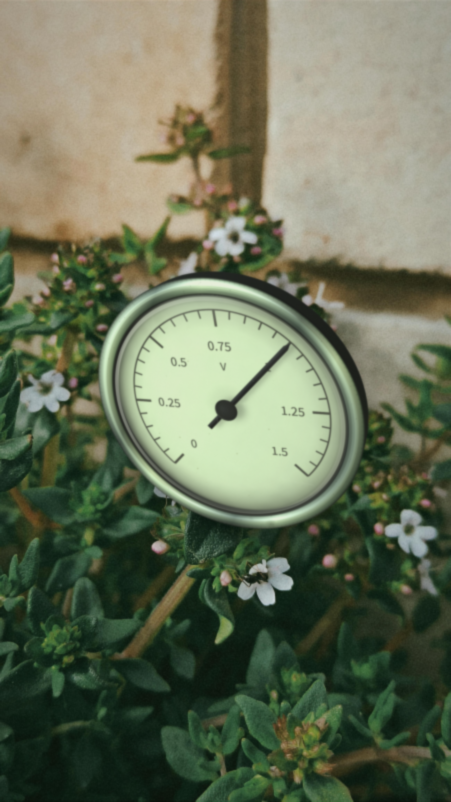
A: 1 V
